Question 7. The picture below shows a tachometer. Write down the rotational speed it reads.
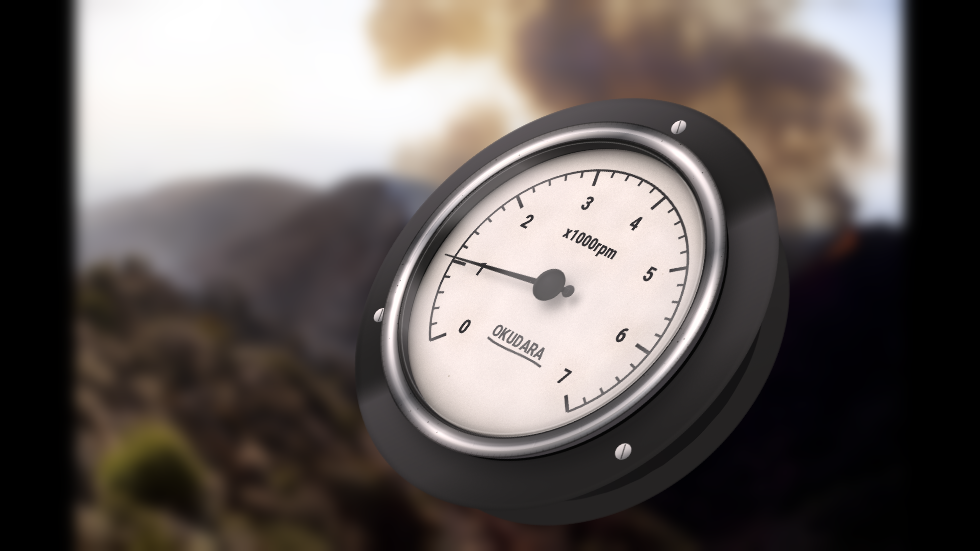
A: 1000 rpm
